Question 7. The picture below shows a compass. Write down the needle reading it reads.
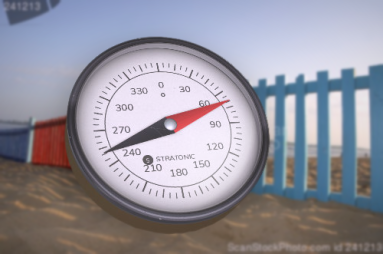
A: 70 °
